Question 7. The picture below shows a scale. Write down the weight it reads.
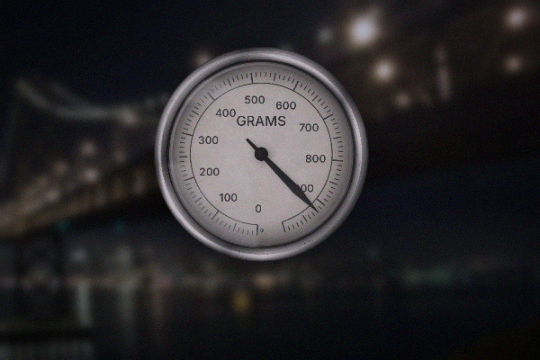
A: 920 g
